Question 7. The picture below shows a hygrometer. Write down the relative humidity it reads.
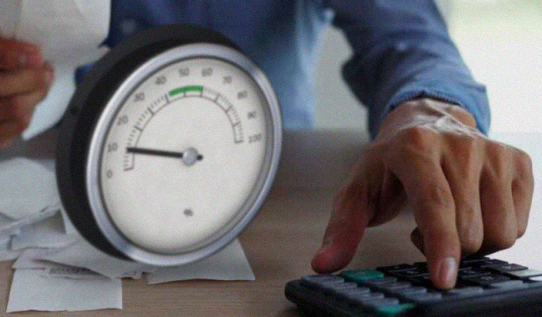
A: 10 %
